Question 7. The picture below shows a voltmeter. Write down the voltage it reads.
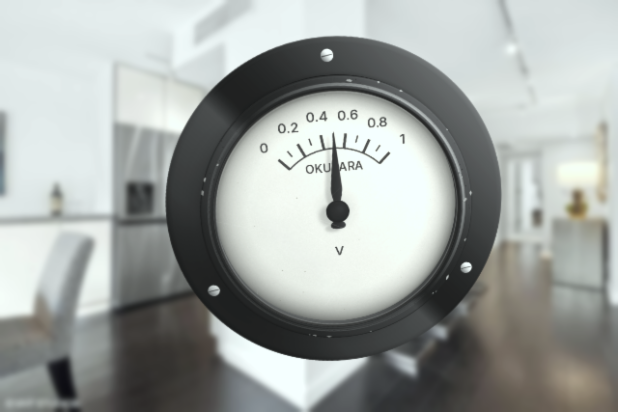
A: 0.5 V
